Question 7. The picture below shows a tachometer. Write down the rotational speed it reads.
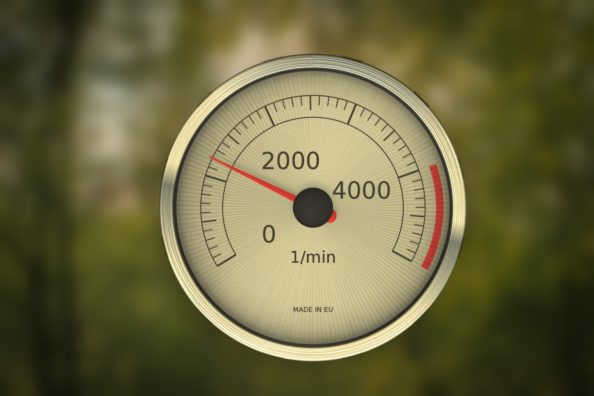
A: 1200 rpm
